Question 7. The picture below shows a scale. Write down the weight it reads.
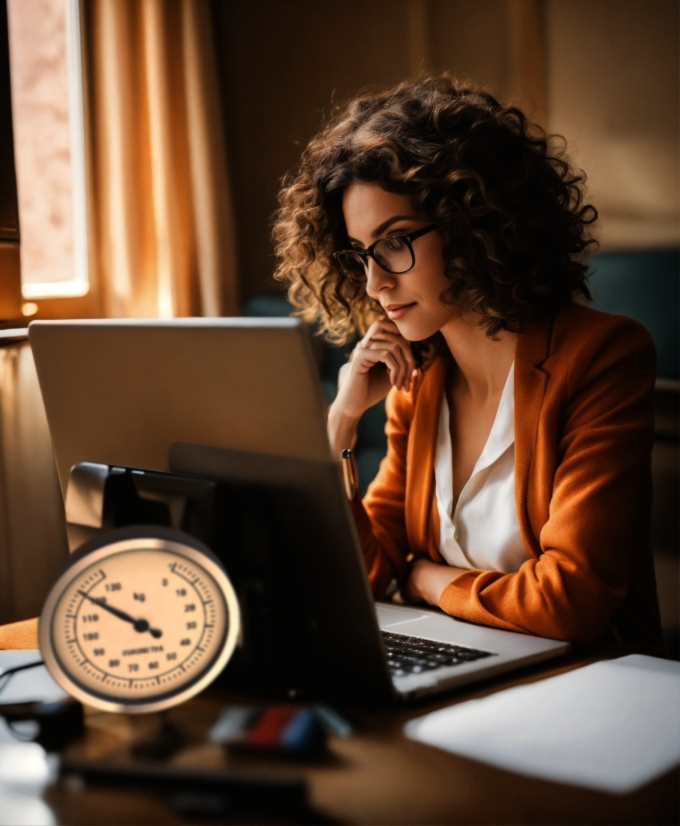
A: 120 kg
